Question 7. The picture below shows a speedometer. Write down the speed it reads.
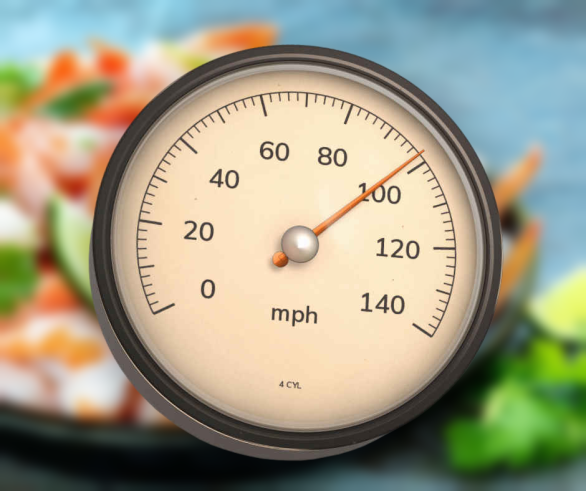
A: 98 mph
